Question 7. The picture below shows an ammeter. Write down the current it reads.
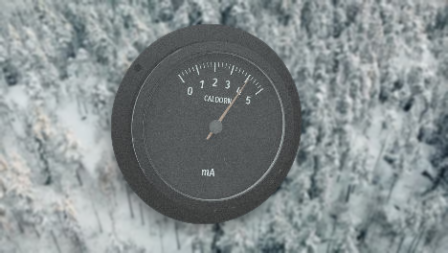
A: 4 mA
